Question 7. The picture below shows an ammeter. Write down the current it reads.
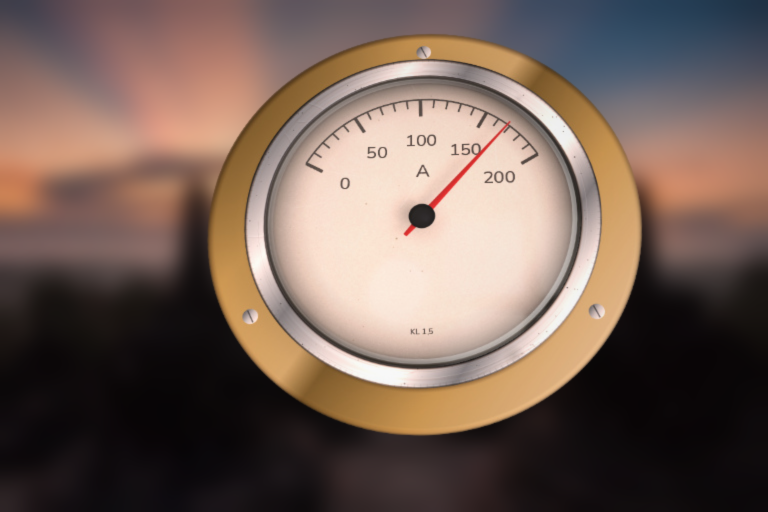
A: 170 A
